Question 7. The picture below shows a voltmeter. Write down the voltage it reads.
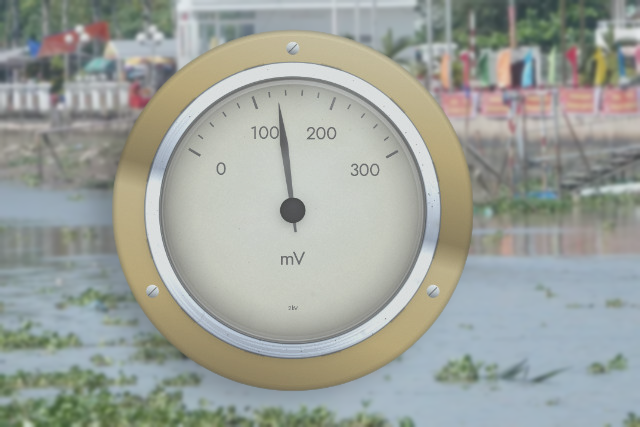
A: 130 mV
